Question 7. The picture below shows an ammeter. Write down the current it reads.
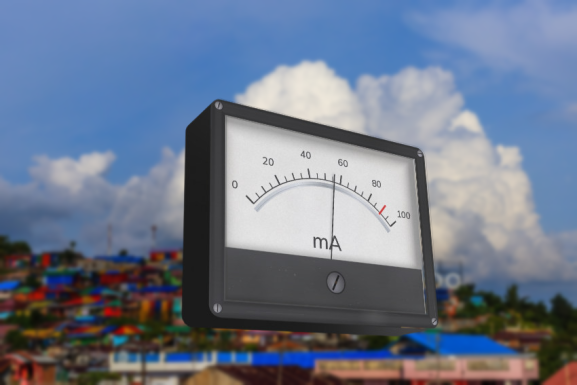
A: 55 mA
